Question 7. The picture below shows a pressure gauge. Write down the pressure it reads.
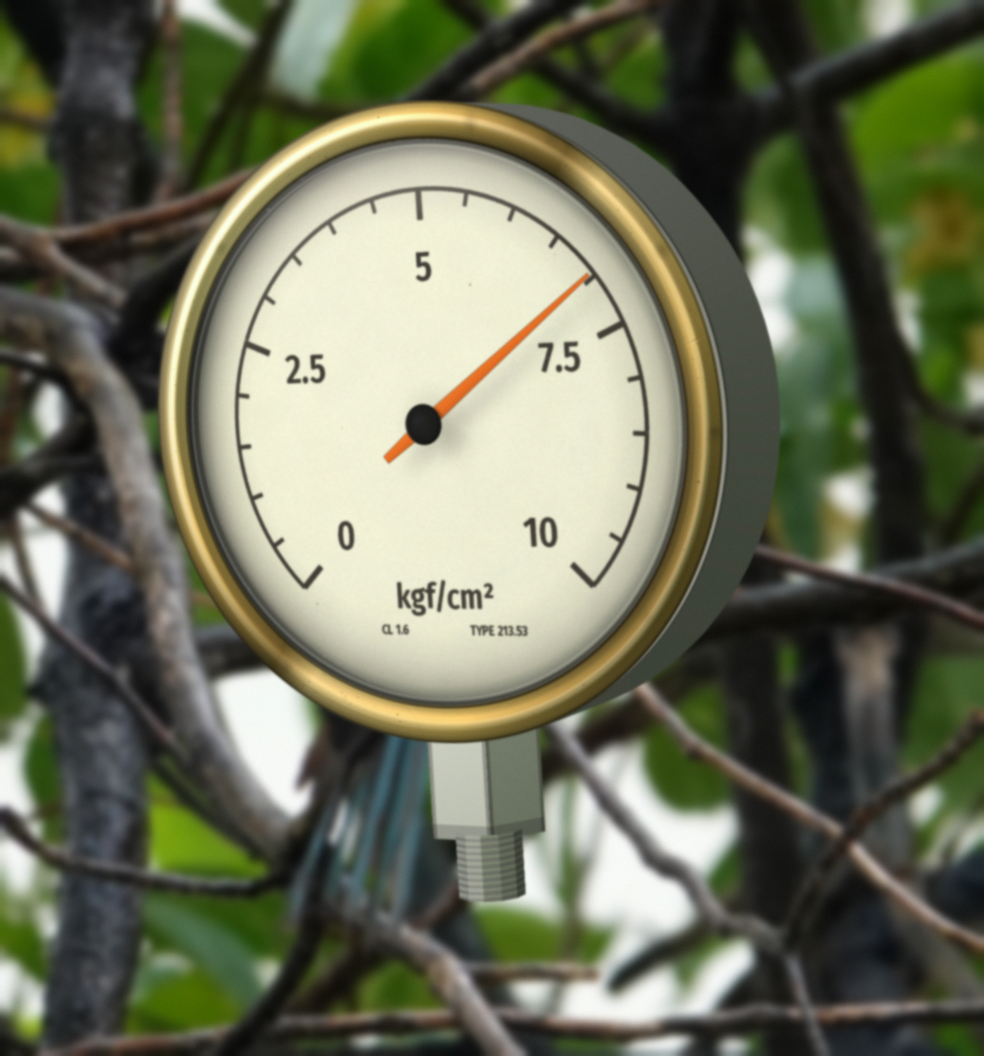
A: 7 kg/cm²
